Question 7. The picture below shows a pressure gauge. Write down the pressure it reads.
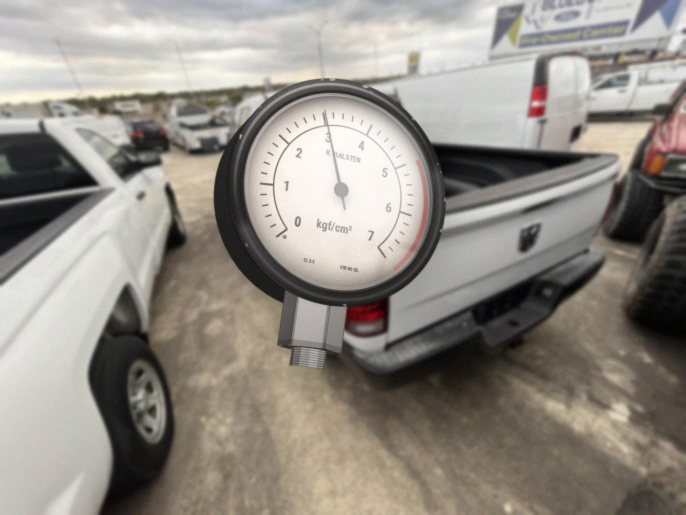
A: 3 kg/cm²
